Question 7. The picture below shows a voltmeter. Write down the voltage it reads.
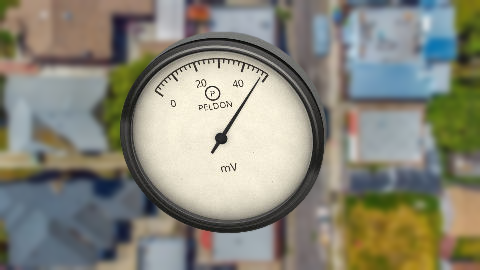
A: 48 mV
